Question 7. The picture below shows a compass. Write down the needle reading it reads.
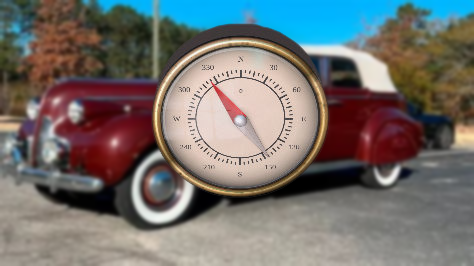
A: 325 °
